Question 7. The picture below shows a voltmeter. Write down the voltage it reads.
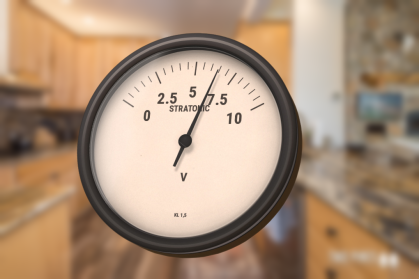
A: 6.5 V
